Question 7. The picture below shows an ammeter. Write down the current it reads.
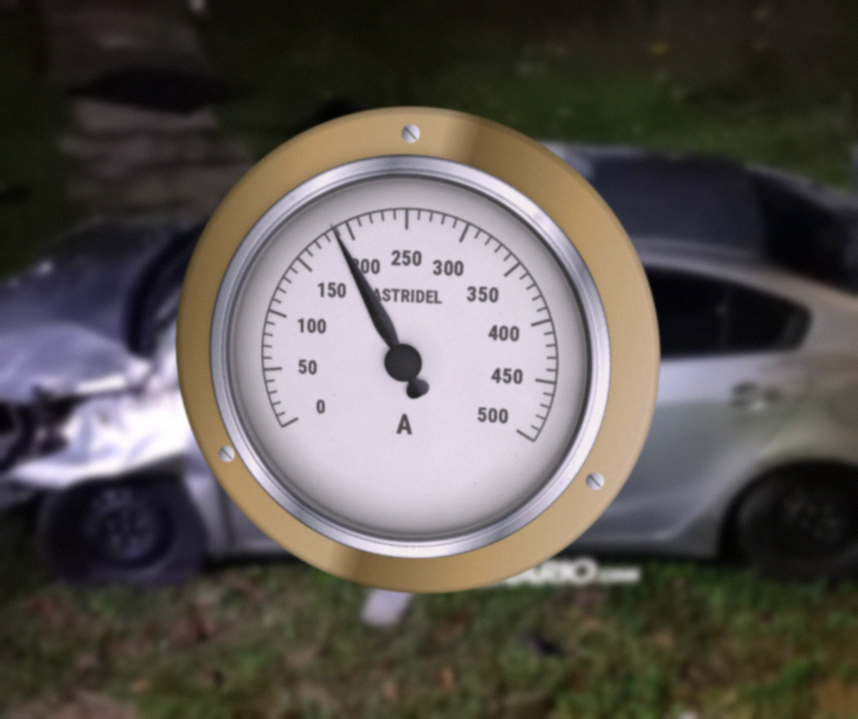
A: 190 A
